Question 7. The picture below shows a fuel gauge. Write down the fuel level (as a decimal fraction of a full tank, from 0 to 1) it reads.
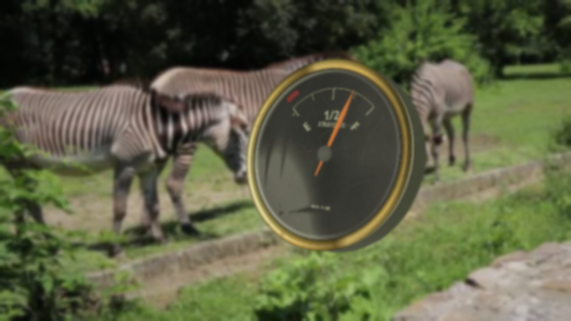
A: 0.75
